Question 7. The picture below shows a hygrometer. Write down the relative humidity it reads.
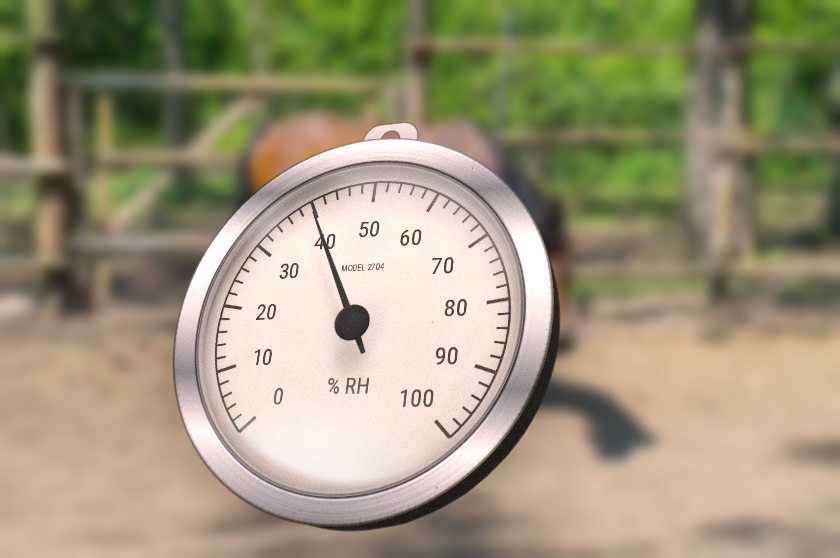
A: 40 %
